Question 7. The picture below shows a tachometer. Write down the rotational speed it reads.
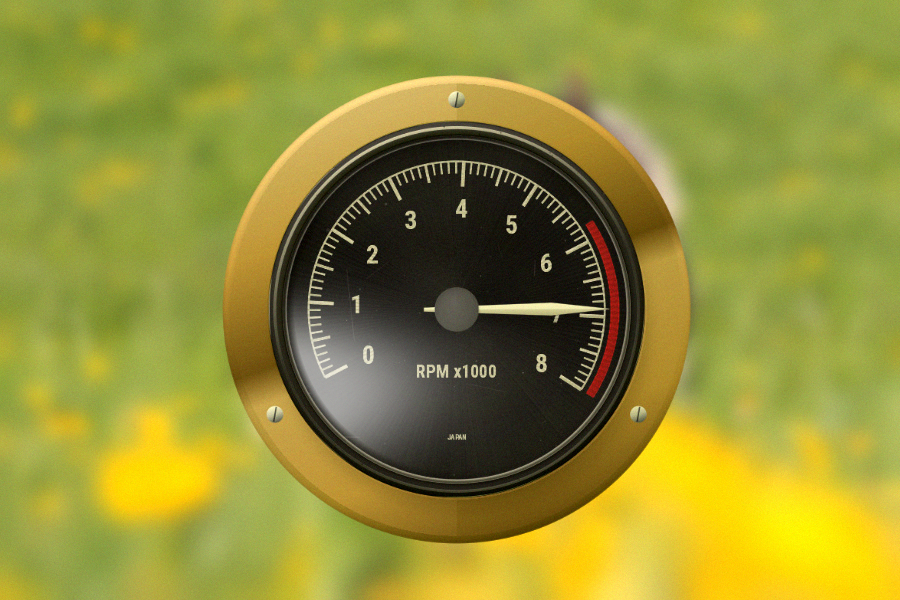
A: 6900 rpm
